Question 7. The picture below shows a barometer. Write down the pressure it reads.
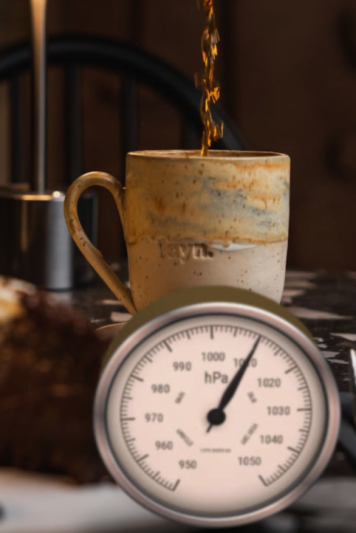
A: 1010 hPa
